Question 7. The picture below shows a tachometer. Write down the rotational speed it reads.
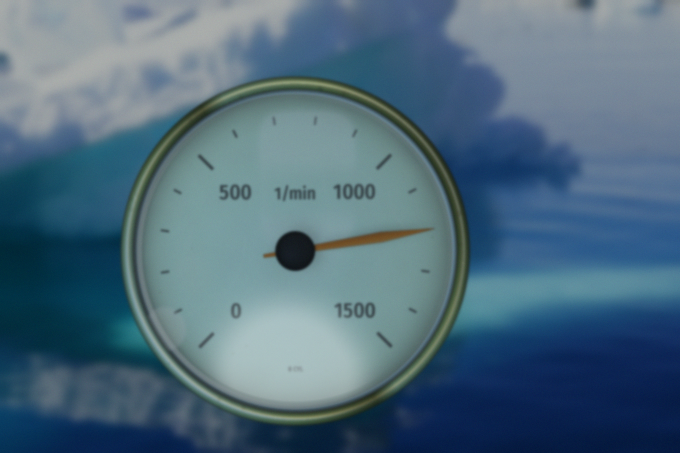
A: 1200 rpm
